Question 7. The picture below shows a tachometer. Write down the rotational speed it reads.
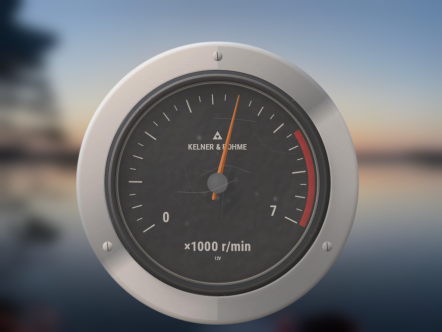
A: 4000 rpm
